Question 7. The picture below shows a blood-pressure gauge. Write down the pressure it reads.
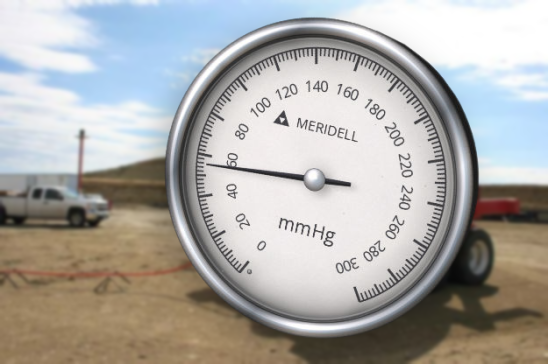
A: 56 mmHg
